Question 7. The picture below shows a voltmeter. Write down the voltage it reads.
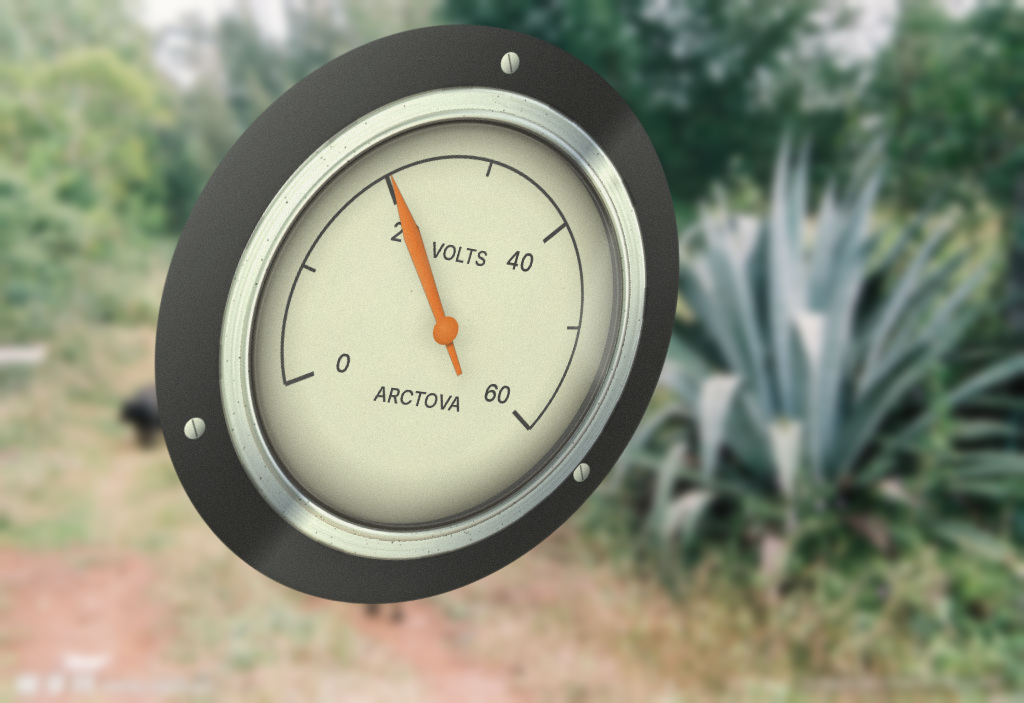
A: 20 V
